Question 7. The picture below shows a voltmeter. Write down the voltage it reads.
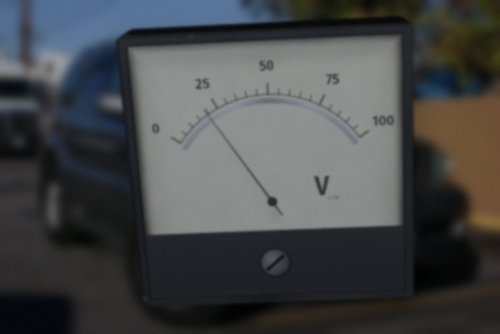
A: 20 V
